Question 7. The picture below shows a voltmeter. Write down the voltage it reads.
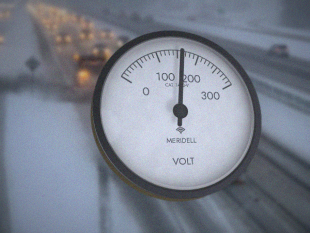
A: 160 V
